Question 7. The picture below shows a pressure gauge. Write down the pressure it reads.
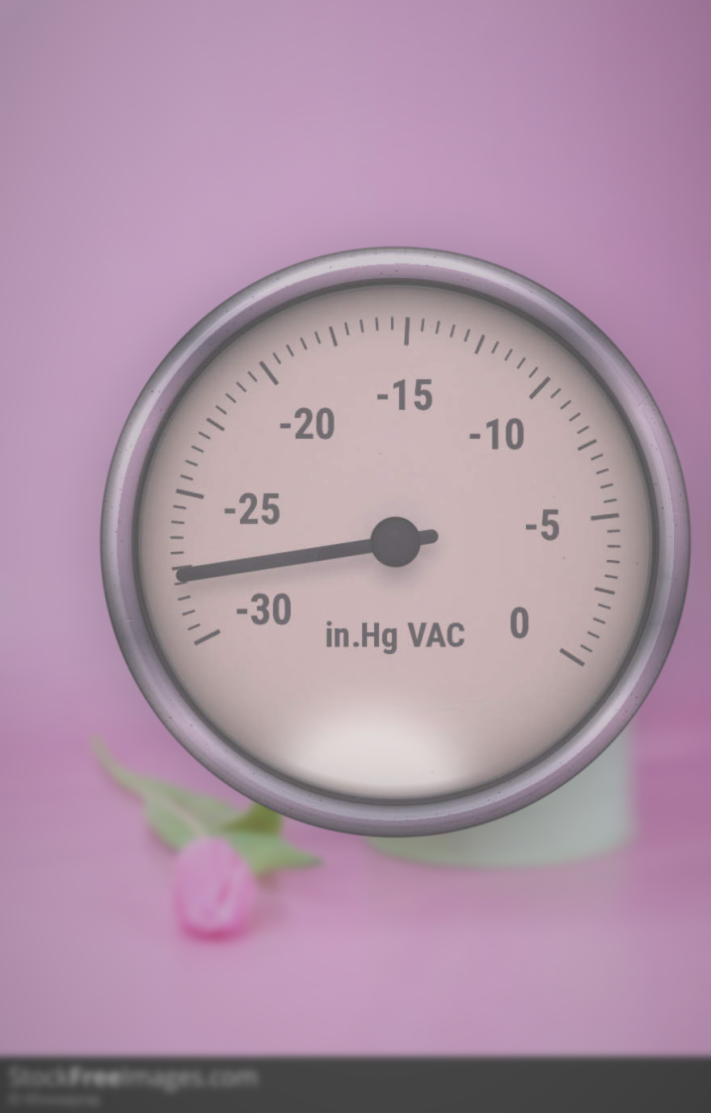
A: -27.75 inHg
